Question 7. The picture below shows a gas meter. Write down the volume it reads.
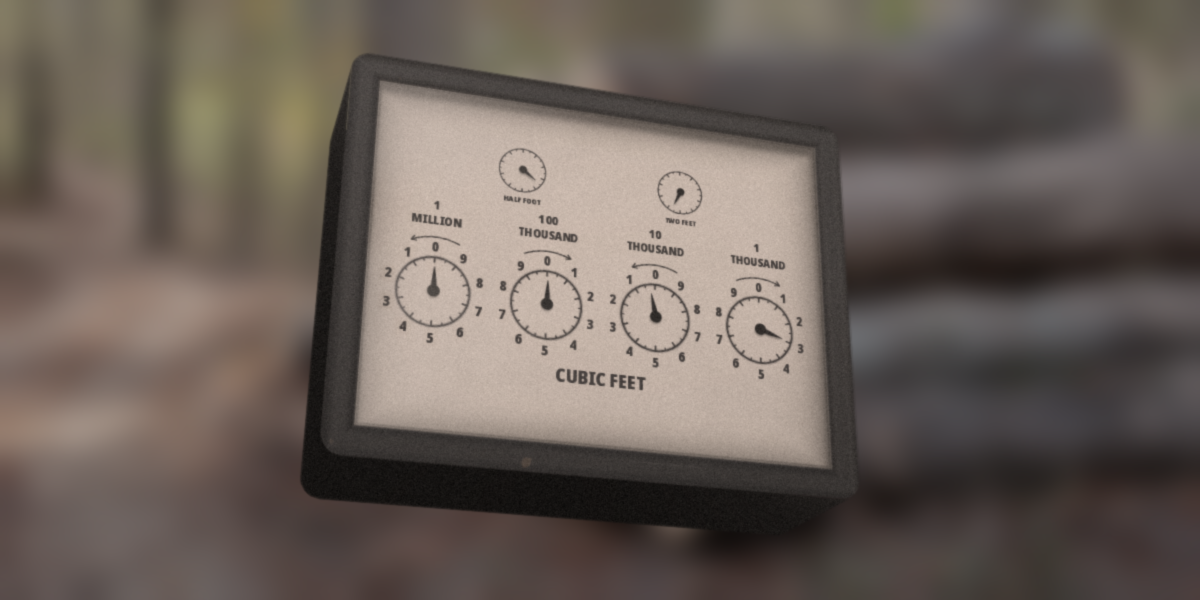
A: 300 ft³
